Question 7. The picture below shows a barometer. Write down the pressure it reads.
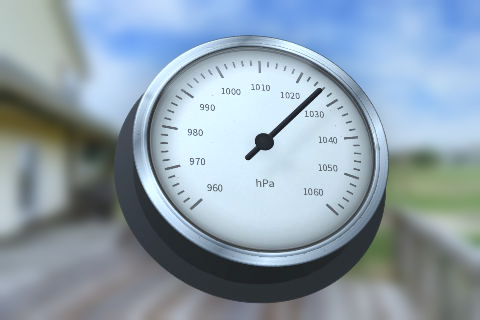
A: 1026 hPa
